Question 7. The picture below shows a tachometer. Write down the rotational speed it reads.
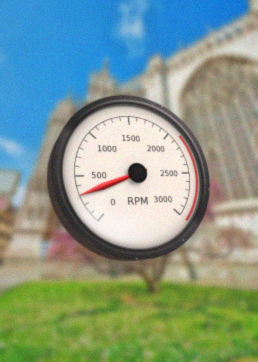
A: 300 rpm
